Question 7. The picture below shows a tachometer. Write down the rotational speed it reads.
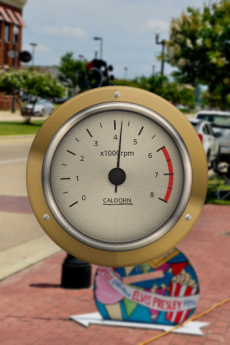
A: 4250 rpm
